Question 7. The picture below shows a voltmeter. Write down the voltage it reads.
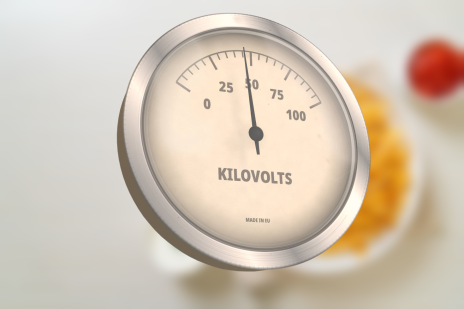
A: 45 kV
